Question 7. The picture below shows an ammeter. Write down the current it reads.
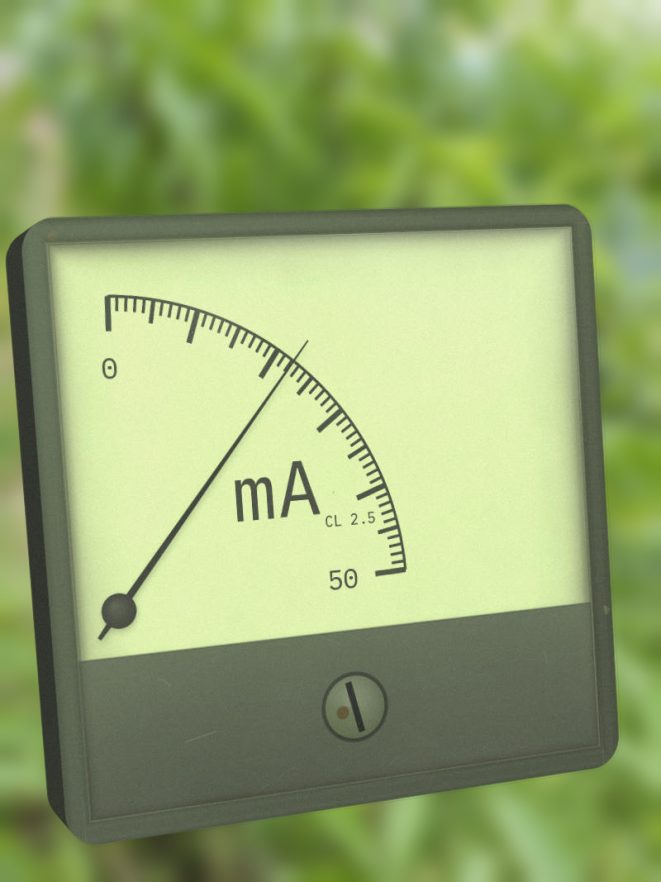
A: 22 mA
